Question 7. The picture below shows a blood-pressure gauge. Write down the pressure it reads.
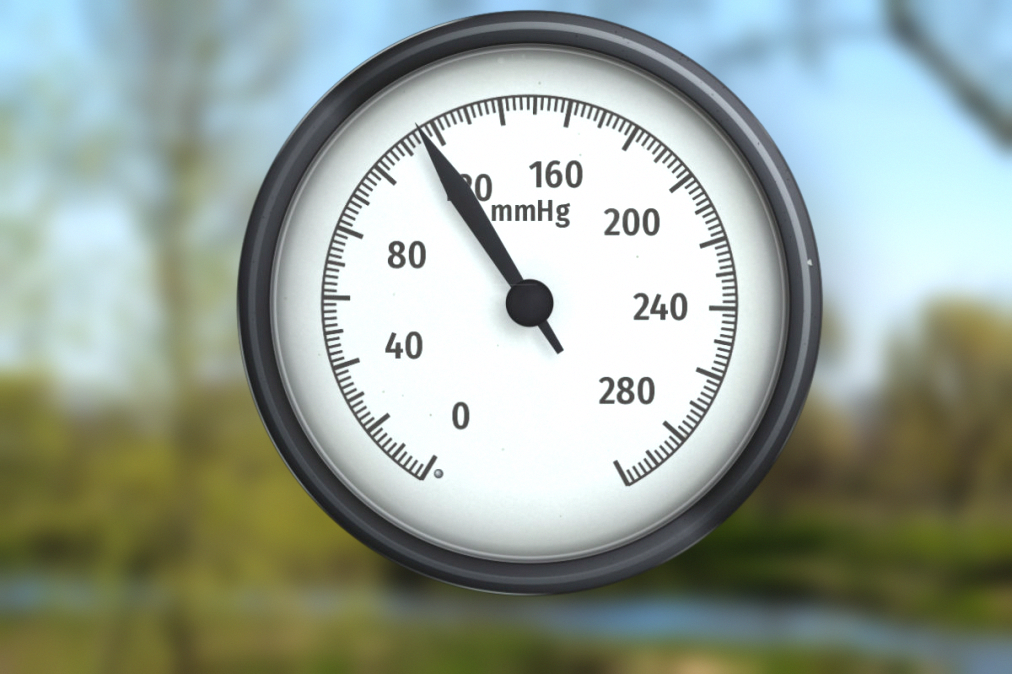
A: 116 mmHg
